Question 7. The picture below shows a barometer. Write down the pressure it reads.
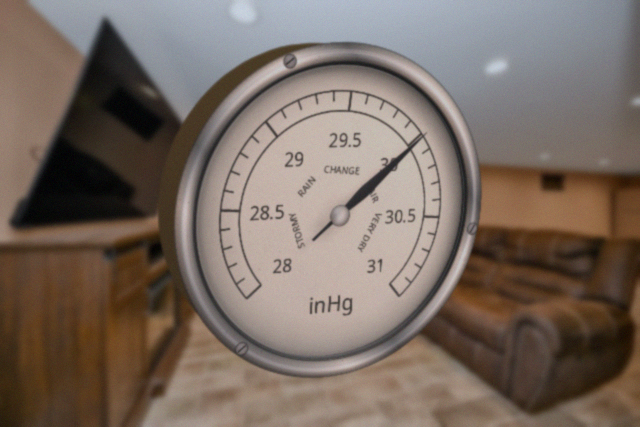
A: 30 inHg
